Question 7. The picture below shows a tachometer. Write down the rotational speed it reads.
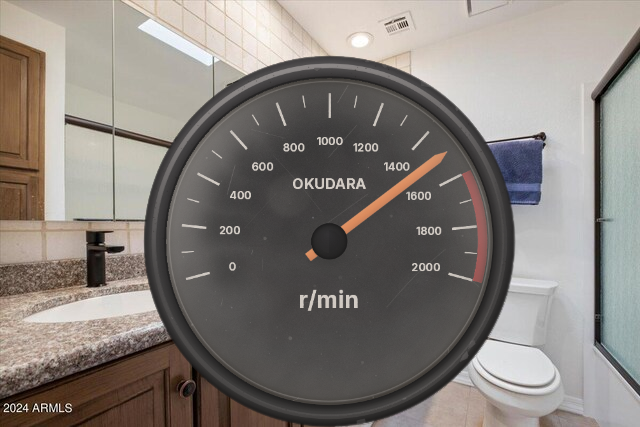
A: 1500 rpm
